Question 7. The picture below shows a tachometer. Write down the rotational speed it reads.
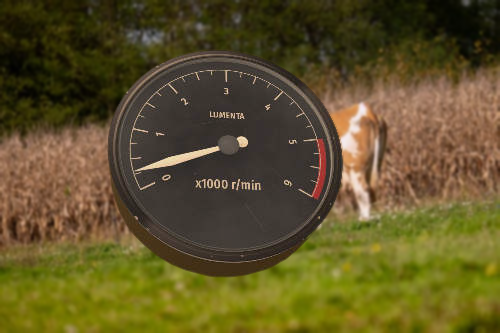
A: 250 rpm
